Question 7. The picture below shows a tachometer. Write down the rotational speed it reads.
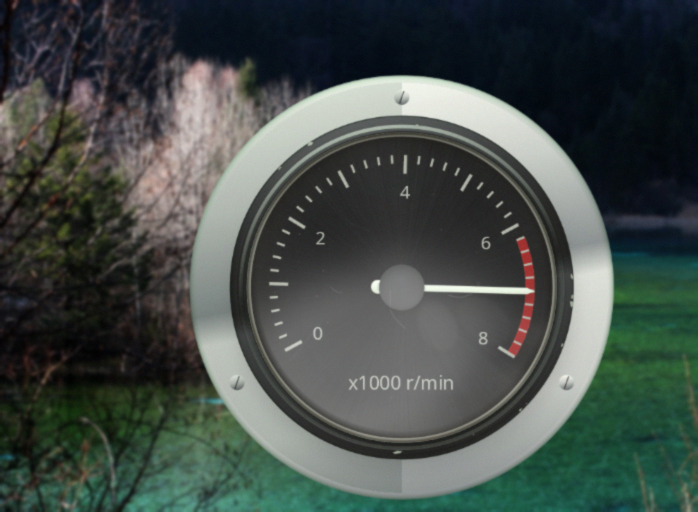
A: 7000 rpm
